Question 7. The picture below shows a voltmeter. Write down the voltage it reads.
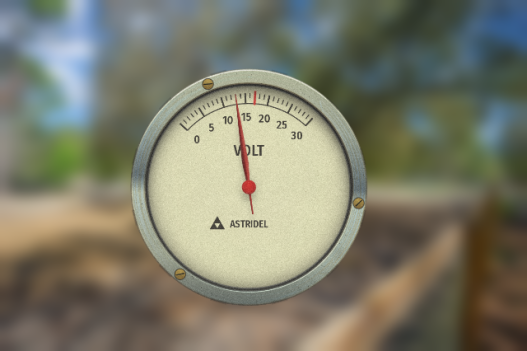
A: 13 V
